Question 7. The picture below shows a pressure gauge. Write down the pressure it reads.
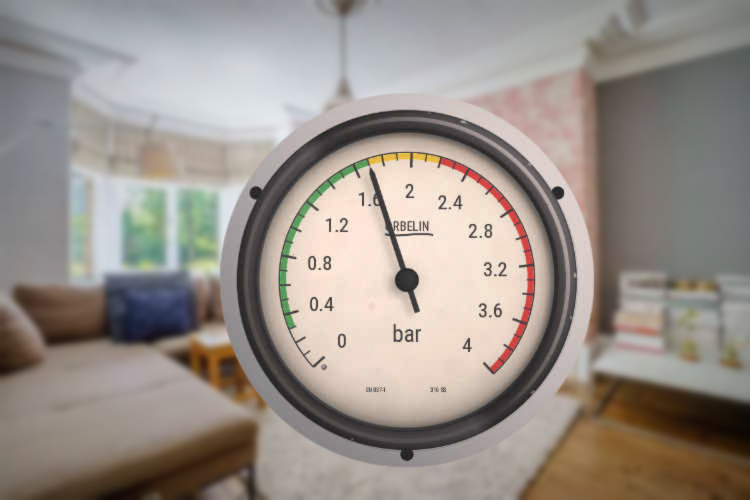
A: 1.7 bar
